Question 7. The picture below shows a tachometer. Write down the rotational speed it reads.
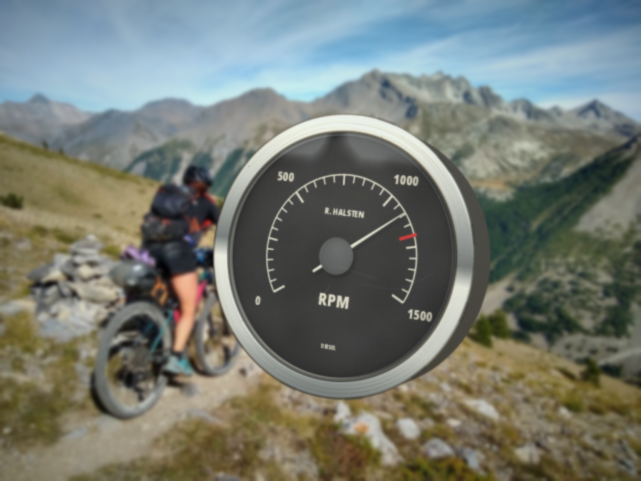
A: 1100 rpm
